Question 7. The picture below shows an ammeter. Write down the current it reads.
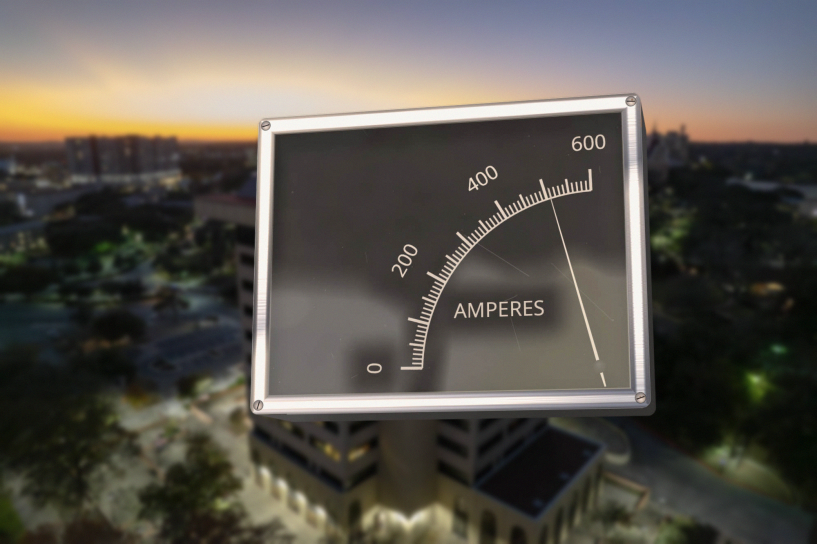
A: 510 A
